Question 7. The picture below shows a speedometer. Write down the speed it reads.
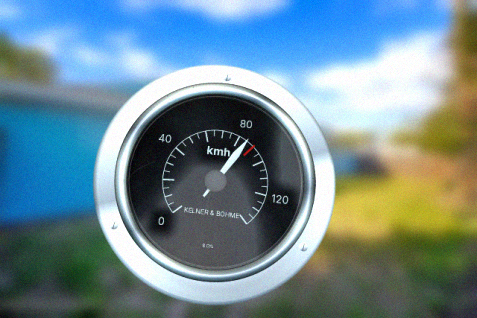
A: 85 km/h
